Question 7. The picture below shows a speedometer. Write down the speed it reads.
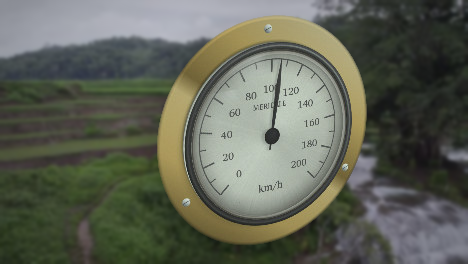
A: 105 km/h
